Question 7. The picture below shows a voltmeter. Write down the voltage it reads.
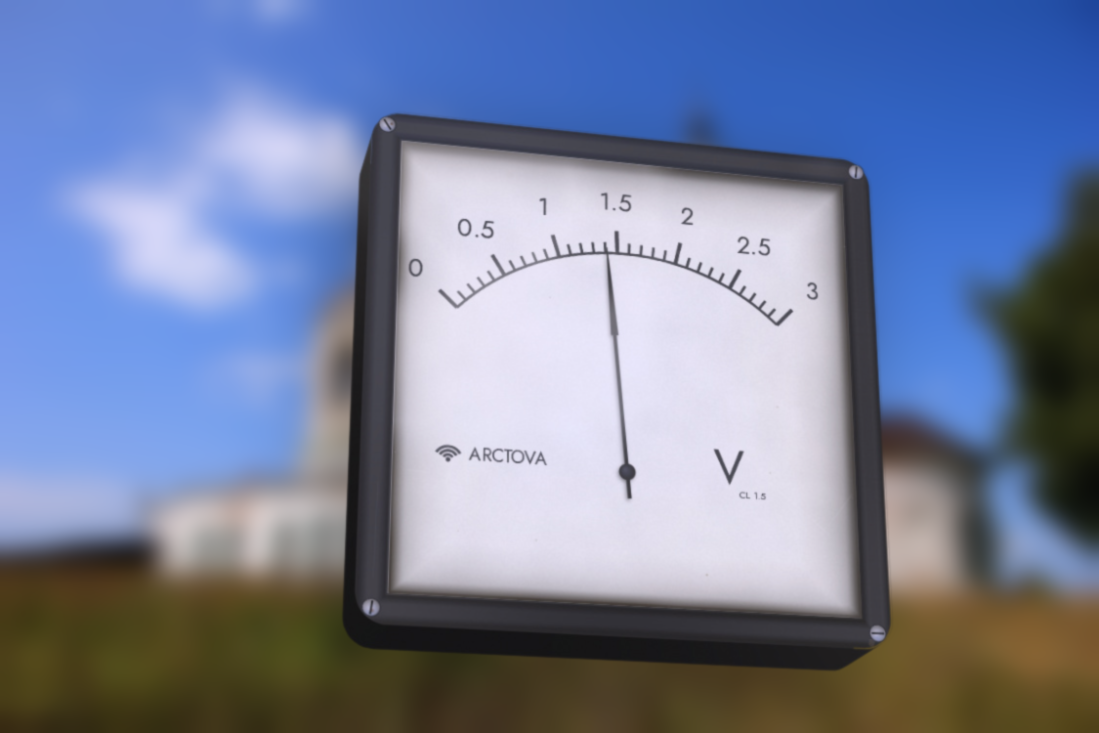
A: 1.4 V
